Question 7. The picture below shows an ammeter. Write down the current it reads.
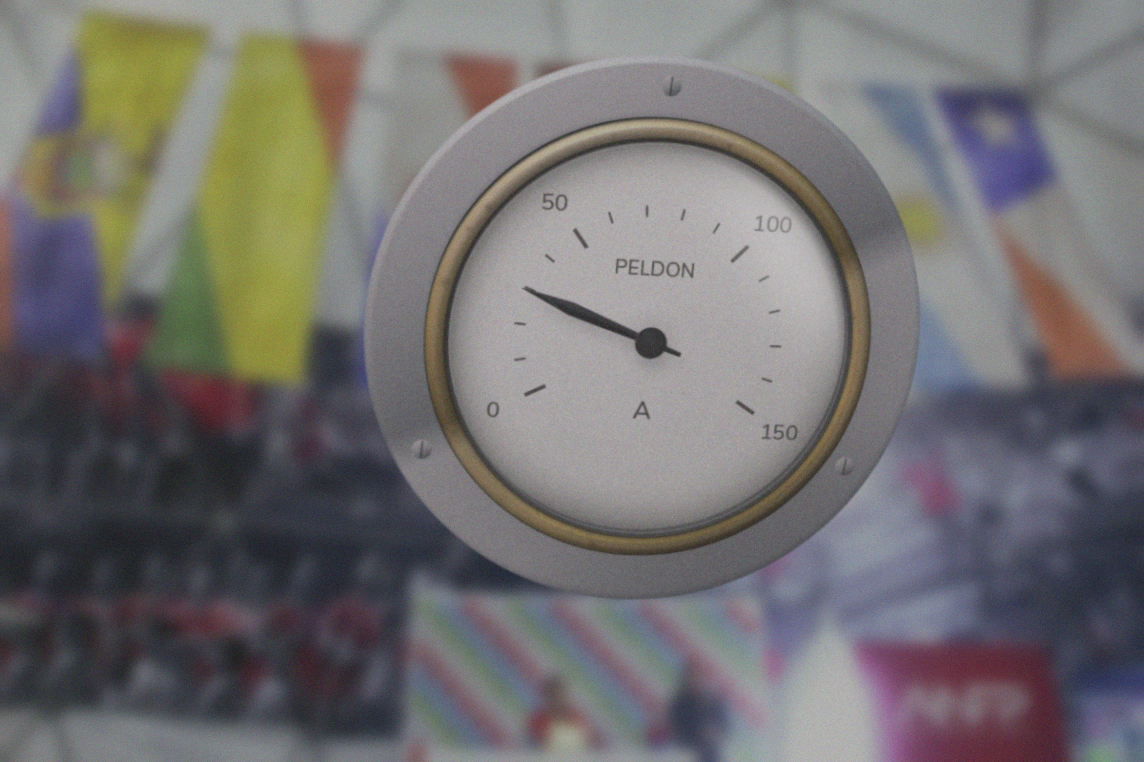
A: 30 A
